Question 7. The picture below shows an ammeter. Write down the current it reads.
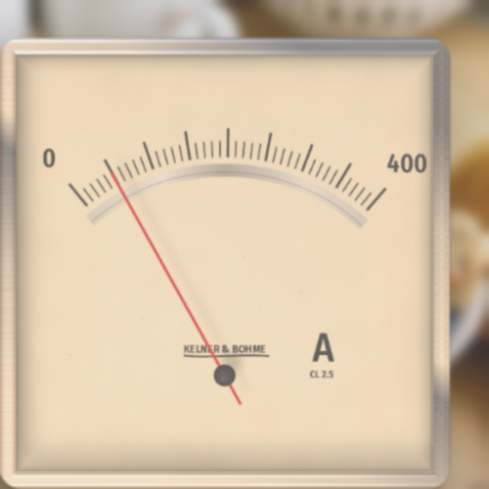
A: 50 A
